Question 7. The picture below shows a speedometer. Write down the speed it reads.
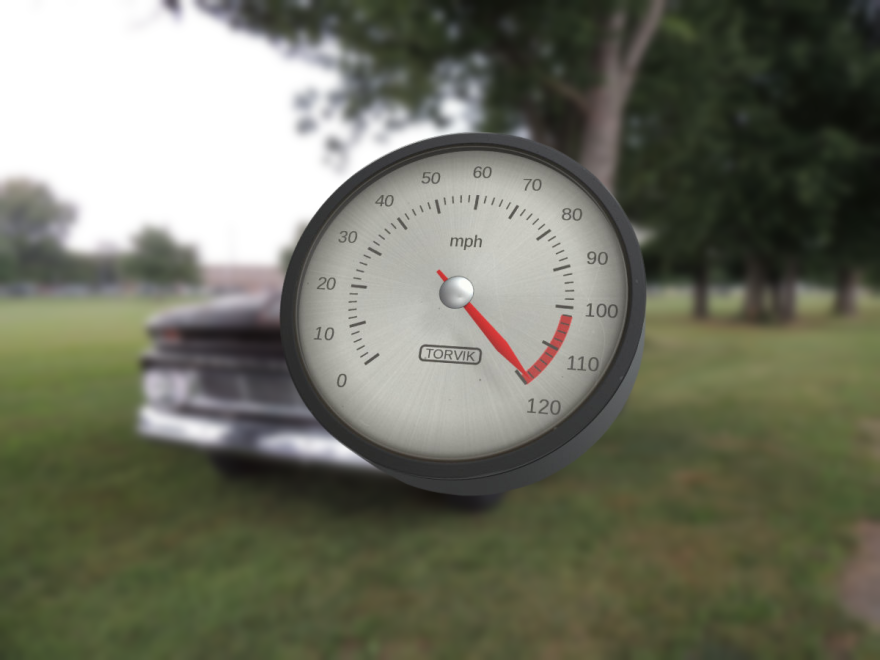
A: 119 mph
